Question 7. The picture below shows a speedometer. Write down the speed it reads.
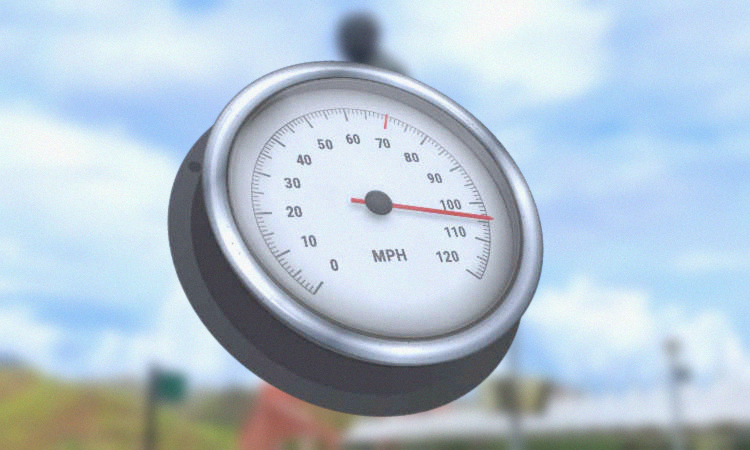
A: 105 mph
